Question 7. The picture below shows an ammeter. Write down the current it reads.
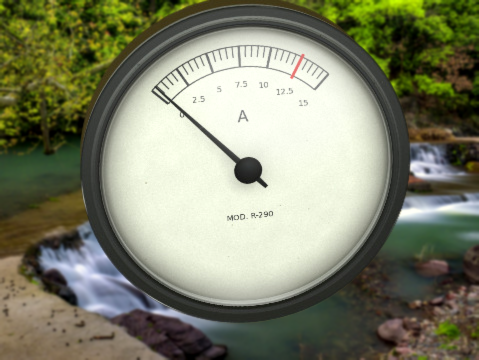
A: 0.5 A
